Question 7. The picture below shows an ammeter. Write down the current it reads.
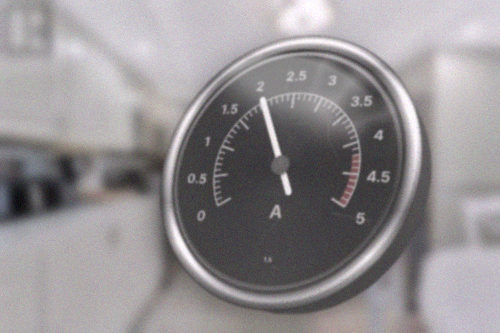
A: 2 A
